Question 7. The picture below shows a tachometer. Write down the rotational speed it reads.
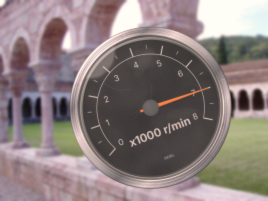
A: 7000 rpm
